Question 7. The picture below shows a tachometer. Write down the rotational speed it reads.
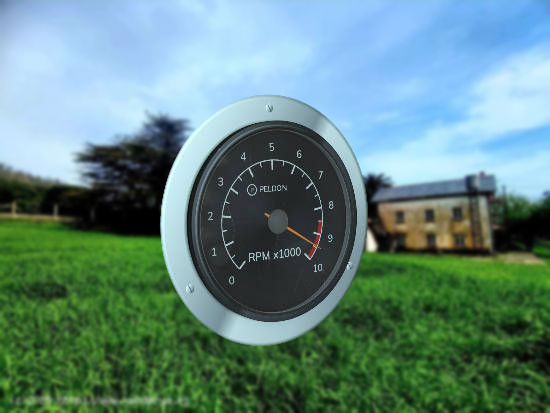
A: 9500 rpm
